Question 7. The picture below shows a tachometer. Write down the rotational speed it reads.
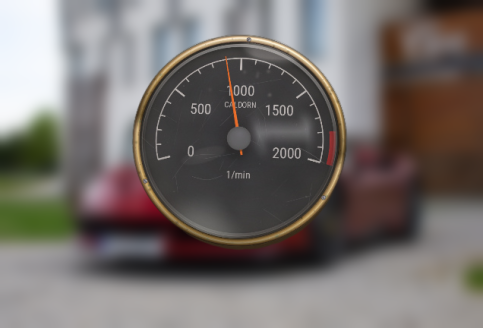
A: 900 rpm
